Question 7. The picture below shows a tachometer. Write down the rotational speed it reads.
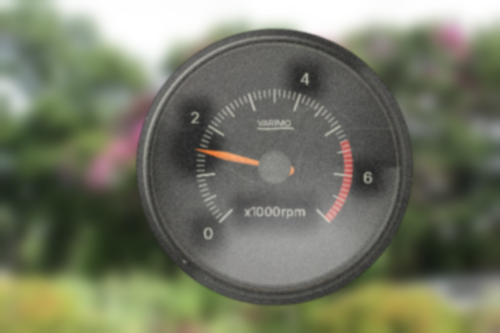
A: 1500 rpm
